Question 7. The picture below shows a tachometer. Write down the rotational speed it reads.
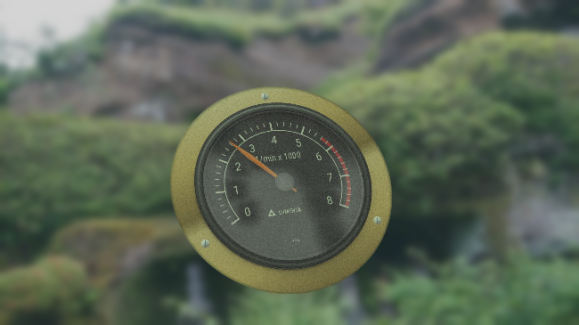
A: 2600 rpm
